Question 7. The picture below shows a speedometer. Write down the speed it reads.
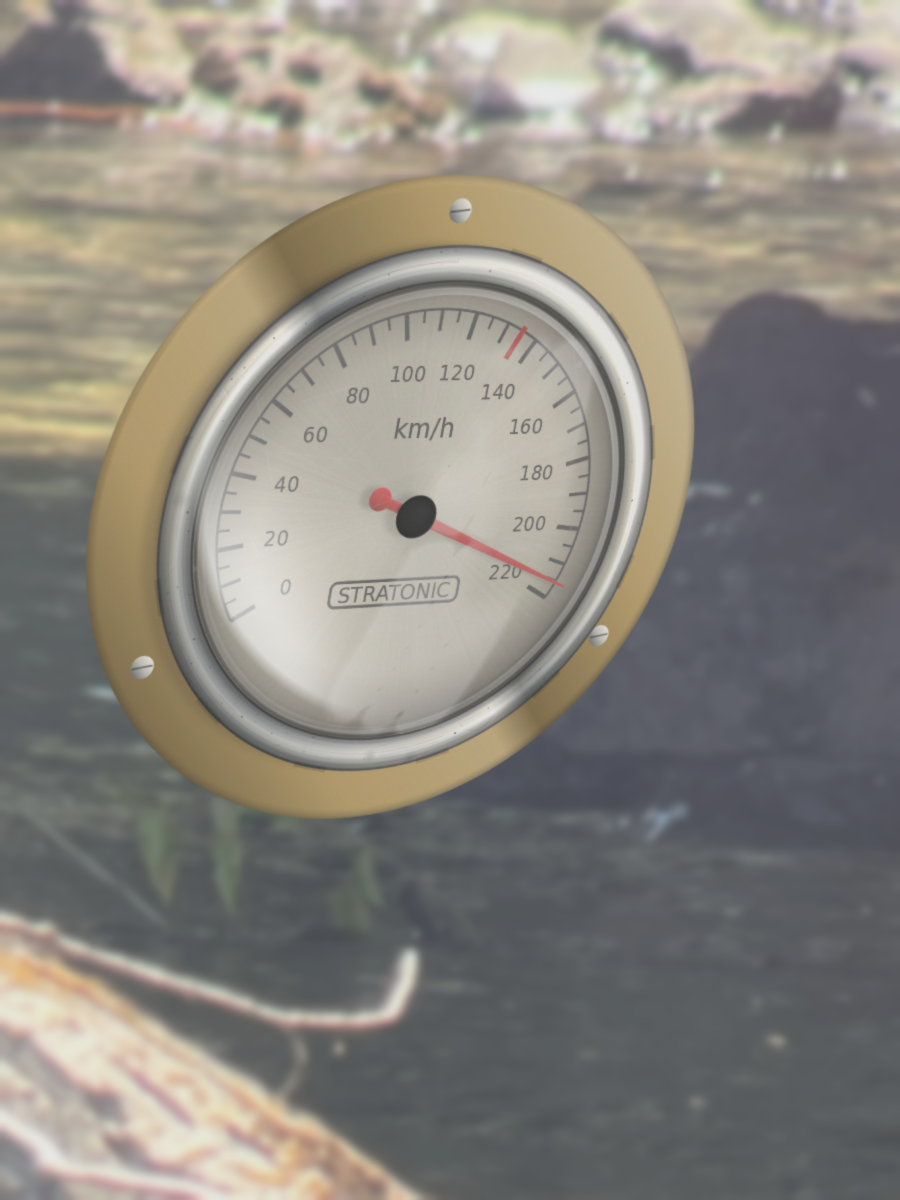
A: 215 km/h
